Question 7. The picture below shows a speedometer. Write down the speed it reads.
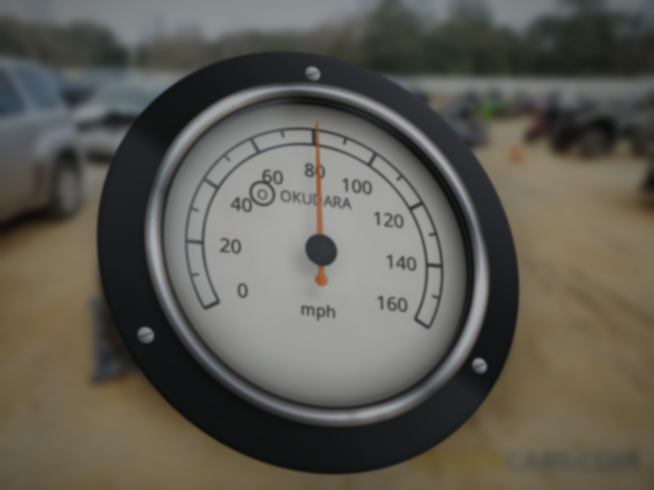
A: 80 mph
